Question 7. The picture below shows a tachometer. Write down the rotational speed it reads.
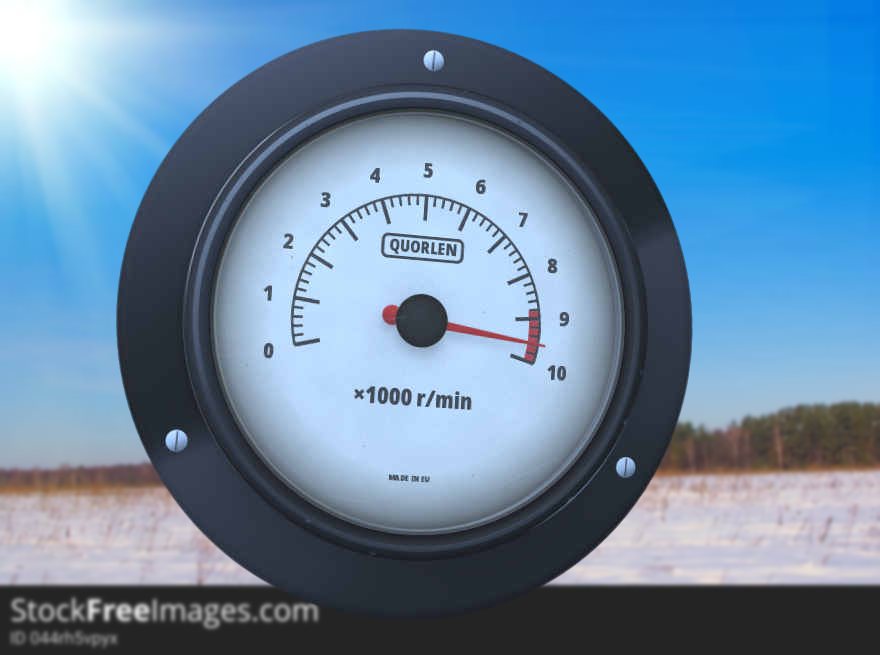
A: 9600 rpm
